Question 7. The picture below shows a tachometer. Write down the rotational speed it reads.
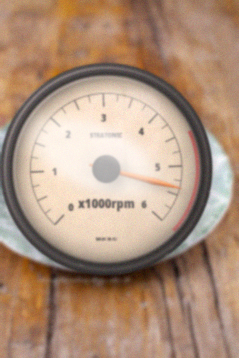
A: 5375 rpm
